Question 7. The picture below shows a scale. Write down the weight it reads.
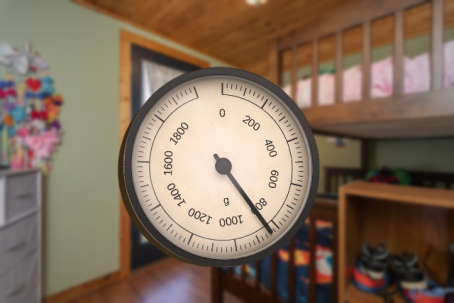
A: 840 g
